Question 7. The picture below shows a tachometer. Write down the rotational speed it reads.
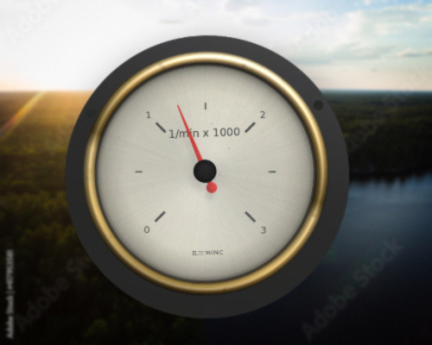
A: 1250 rpm
